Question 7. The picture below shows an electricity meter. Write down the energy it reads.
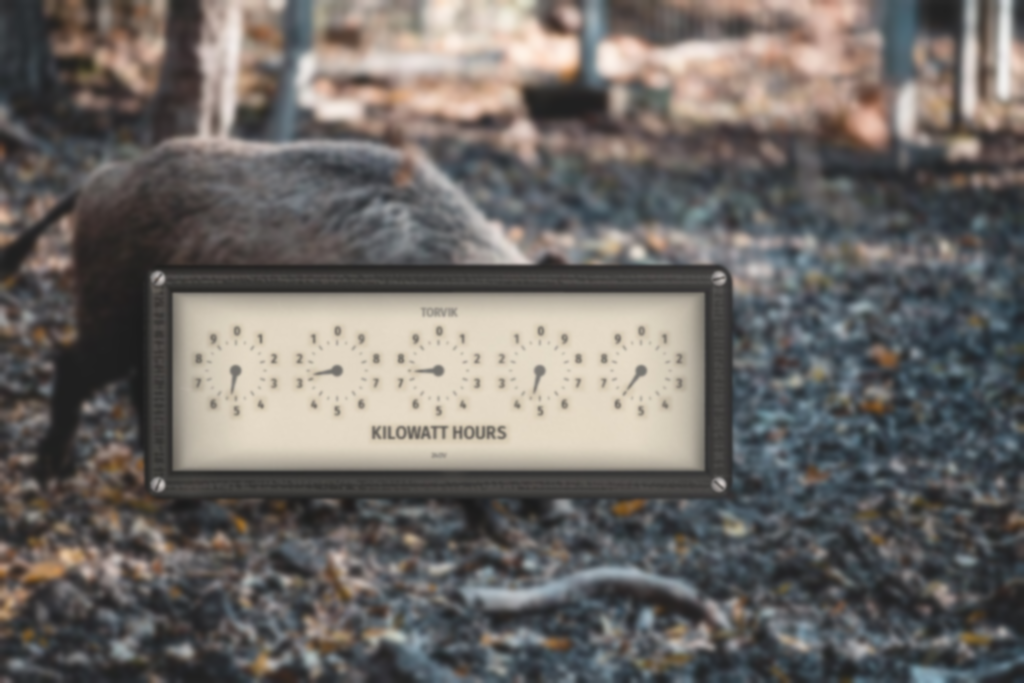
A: 52746 kWh
